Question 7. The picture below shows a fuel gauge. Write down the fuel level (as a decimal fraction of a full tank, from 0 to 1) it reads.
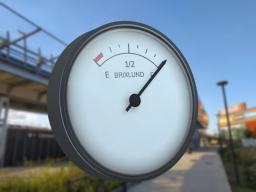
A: 1
